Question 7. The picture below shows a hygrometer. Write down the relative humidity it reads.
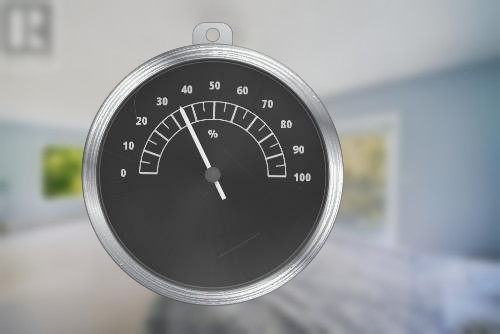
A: 35 %
